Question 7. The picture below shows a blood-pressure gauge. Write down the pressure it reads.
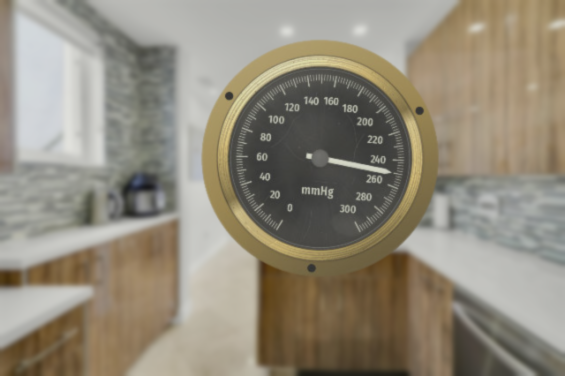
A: 250 mmHg
